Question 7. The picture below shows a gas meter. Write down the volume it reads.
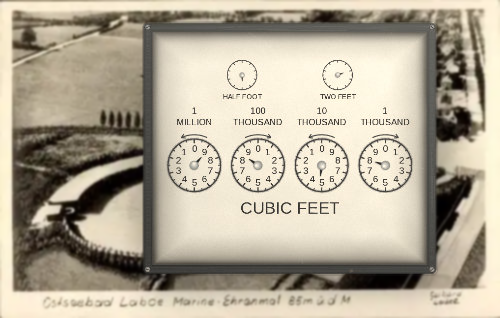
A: 884800 ft³
